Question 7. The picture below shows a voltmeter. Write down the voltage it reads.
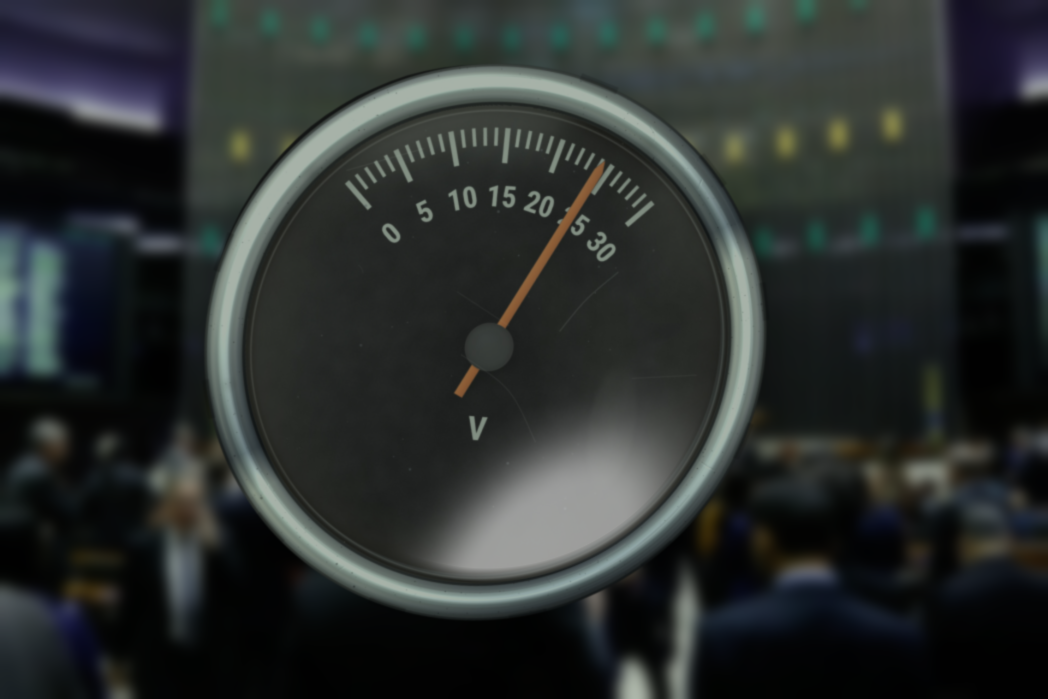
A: 24 V
